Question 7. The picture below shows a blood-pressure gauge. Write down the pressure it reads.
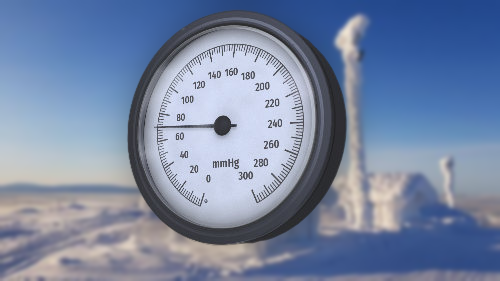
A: 70 mmHg
